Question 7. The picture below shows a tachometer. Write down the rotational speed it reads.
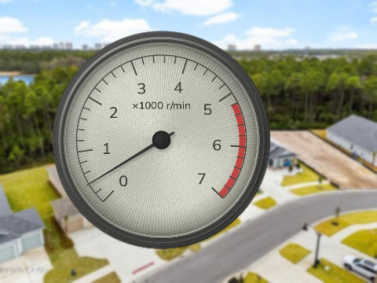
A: 400 rpm
